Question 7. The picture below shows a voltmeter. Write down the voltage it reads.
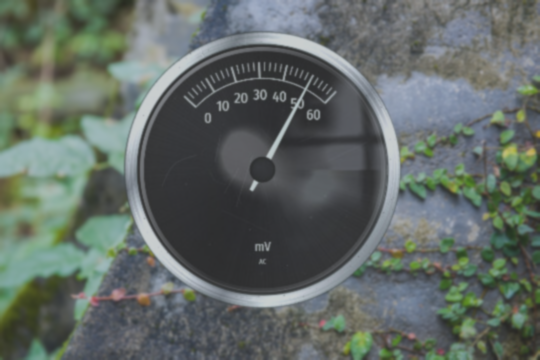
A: 50 mV
